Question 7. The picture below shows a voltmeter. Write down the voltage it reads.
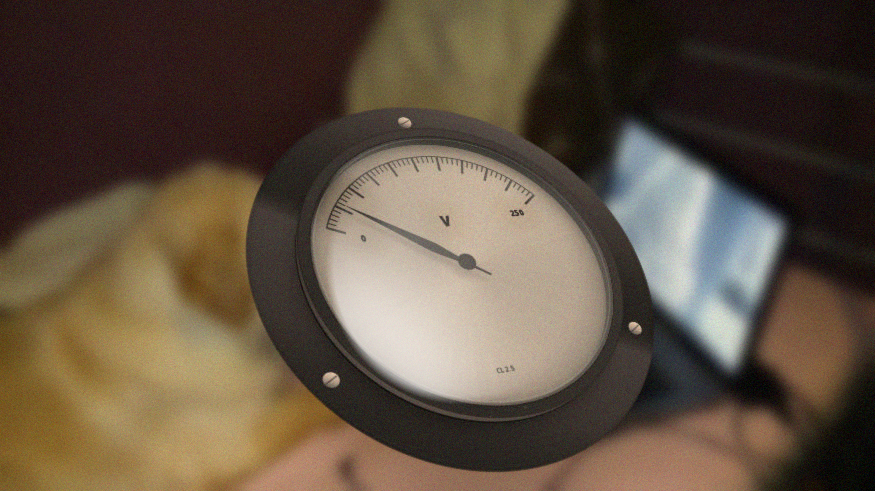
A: 25 V
